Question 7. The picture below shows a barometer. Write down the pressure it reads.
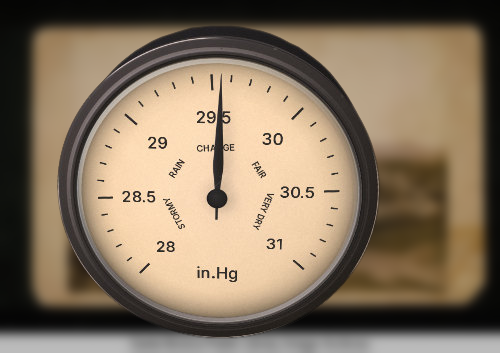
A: 29.55 inHg
